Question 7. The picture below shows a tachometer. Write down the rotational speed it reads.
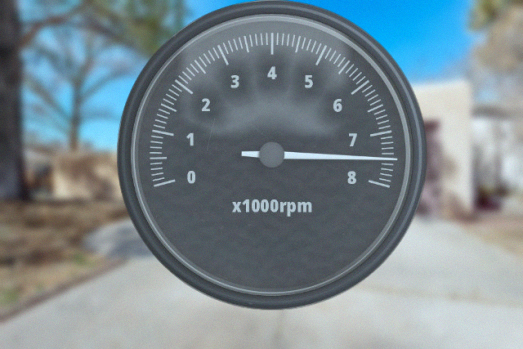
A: 7500 rpm
